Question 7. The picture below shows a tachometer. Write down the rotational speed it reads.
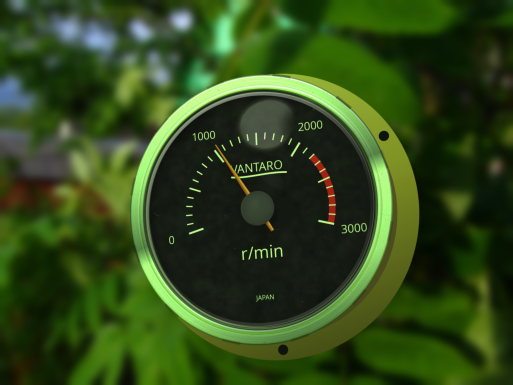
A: 1050 rpm
